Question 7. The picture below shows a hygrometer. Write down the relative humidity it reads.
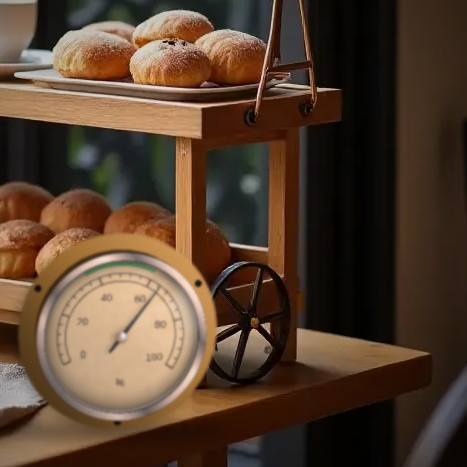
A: 64 %
